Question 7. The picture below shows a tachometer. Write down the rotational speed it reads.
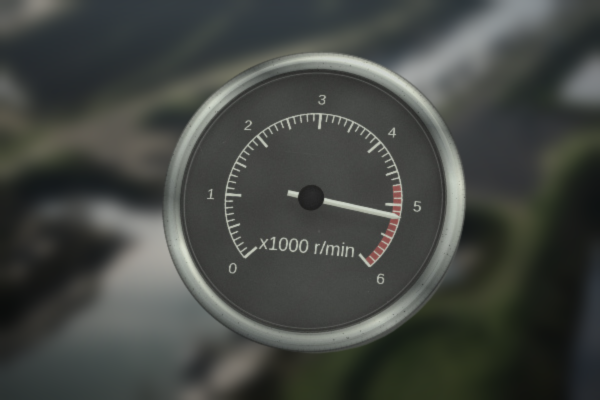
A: 5200 rpm
